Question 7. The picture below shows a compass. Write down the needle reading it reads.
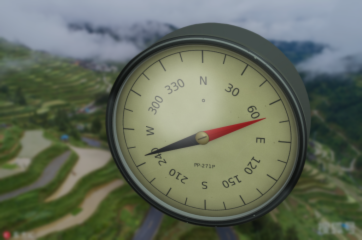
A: 67.5 °
